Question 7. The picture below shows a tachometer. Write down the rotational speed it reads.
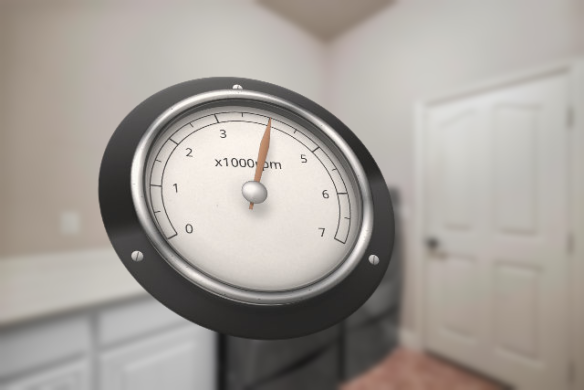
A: 4000 rpm
